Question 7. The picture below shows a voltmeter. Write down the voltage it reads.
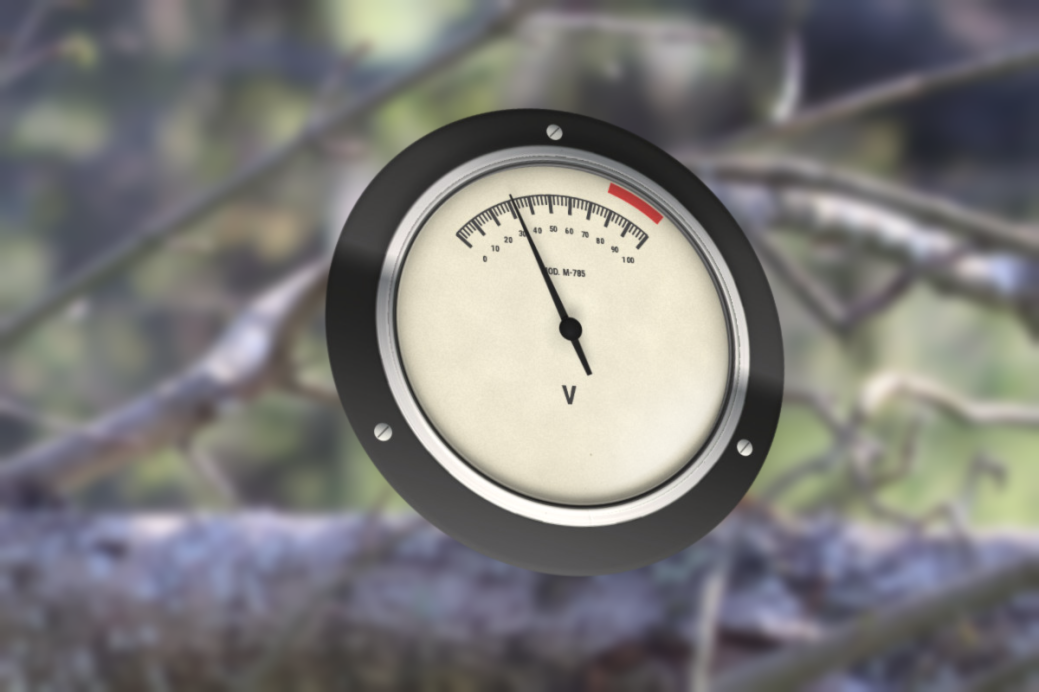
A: 30 V
